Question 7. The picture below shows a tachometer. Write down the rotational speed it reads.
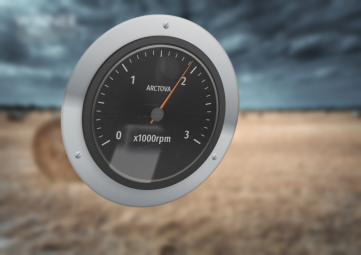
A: 1900 rpm
